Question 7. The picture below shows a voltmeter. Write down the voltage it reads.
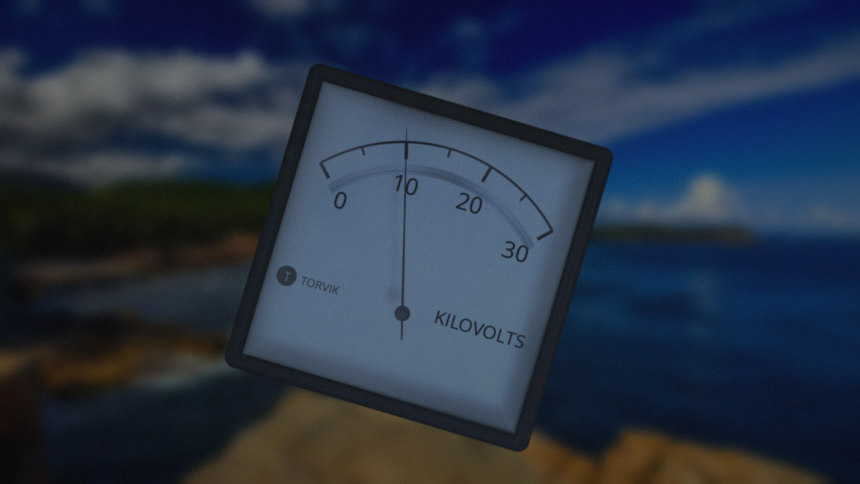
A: 10 kV
